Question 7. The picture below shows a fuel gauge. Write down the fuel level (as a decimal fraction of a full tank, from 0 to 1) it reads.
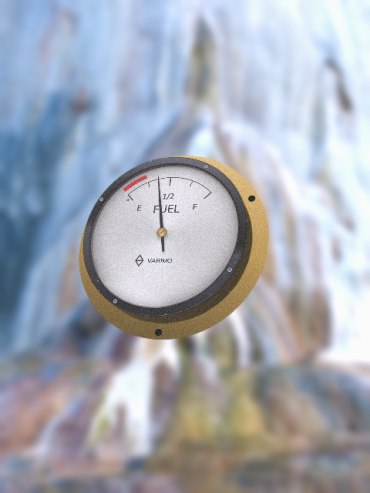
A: 0.375
